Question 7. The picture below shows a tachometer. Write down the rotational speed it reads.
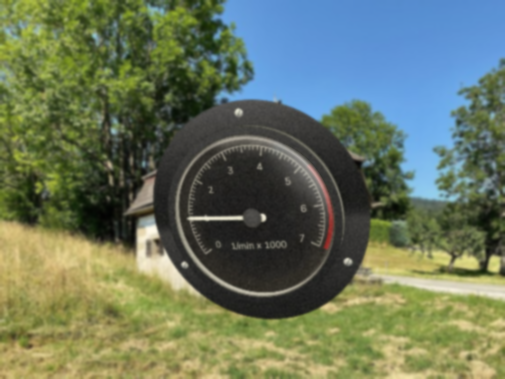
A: 1000 rpm
